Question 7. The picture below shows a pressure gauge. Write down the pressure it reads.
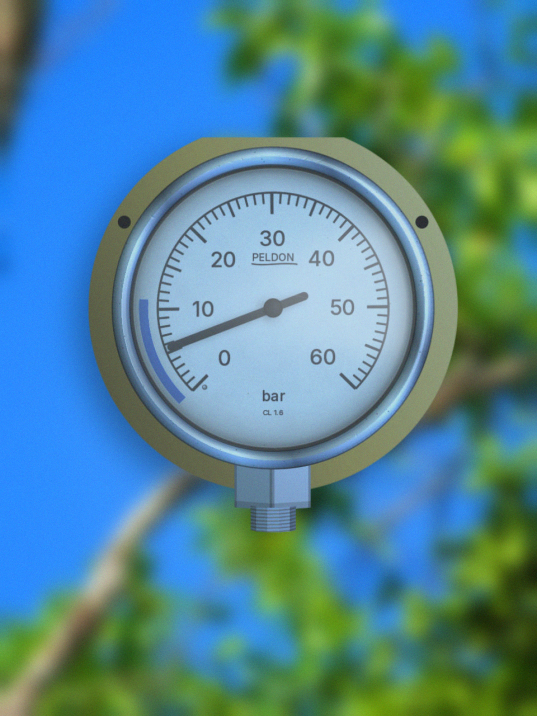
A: 5.5 bar
